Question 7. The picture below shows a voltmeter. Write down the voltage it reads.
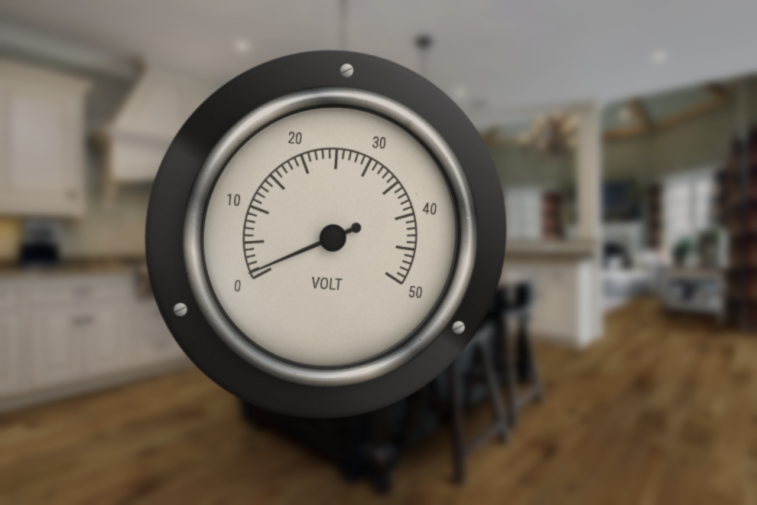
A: 1 V
